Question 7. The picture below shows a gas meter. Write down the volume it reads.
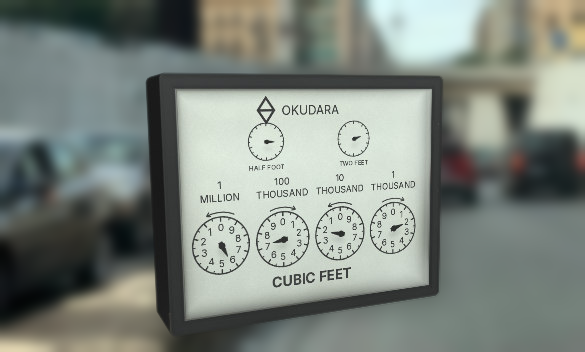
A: 572200 ft³
